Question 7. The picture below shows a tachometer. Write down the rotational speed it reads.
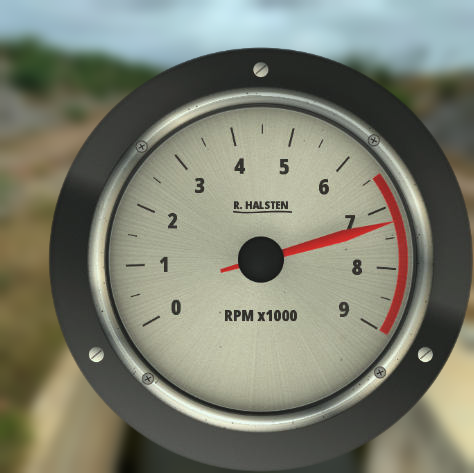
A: 7250 rpm
